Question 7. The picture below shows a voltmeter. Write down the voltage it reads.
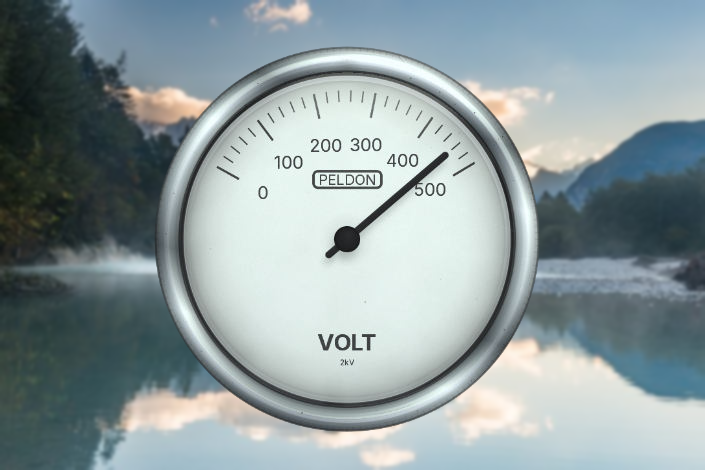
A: 460 V
